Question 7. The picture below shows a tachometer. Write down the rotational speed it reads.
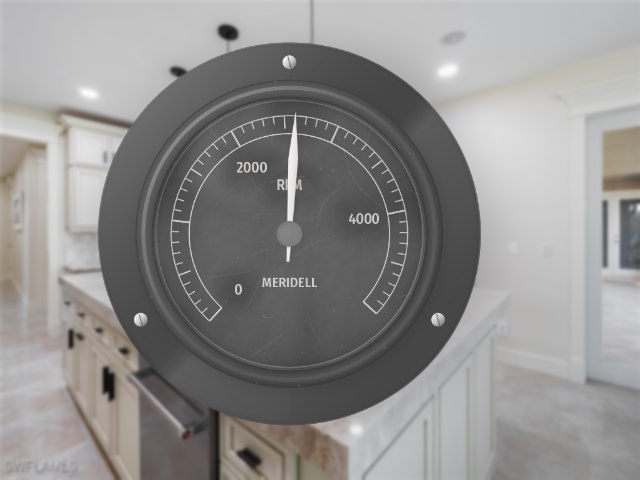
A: 2600 rpm
